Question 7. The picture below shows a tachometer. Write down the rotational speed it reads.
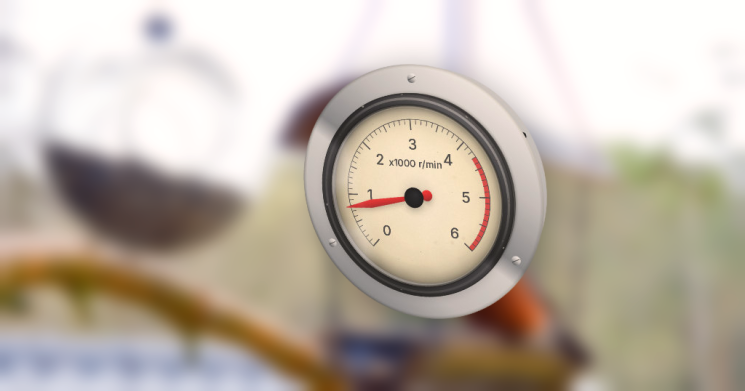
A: 800 rpm
